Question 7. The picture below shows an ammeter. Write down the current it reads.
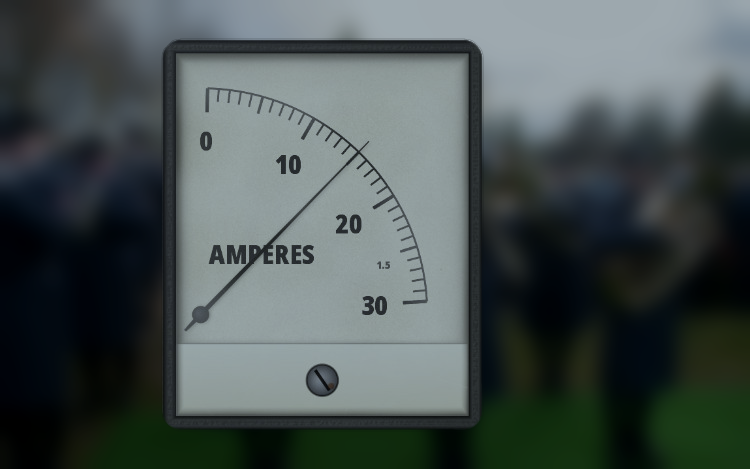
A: 15 A
